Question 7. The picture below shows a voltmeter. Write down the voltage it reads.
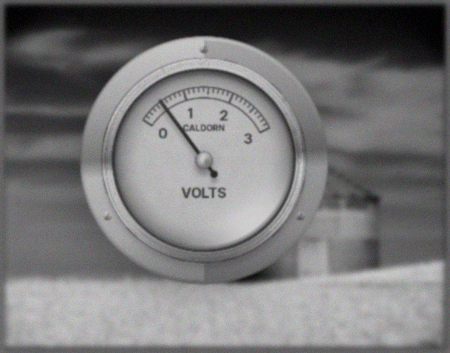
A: 0.5 V
